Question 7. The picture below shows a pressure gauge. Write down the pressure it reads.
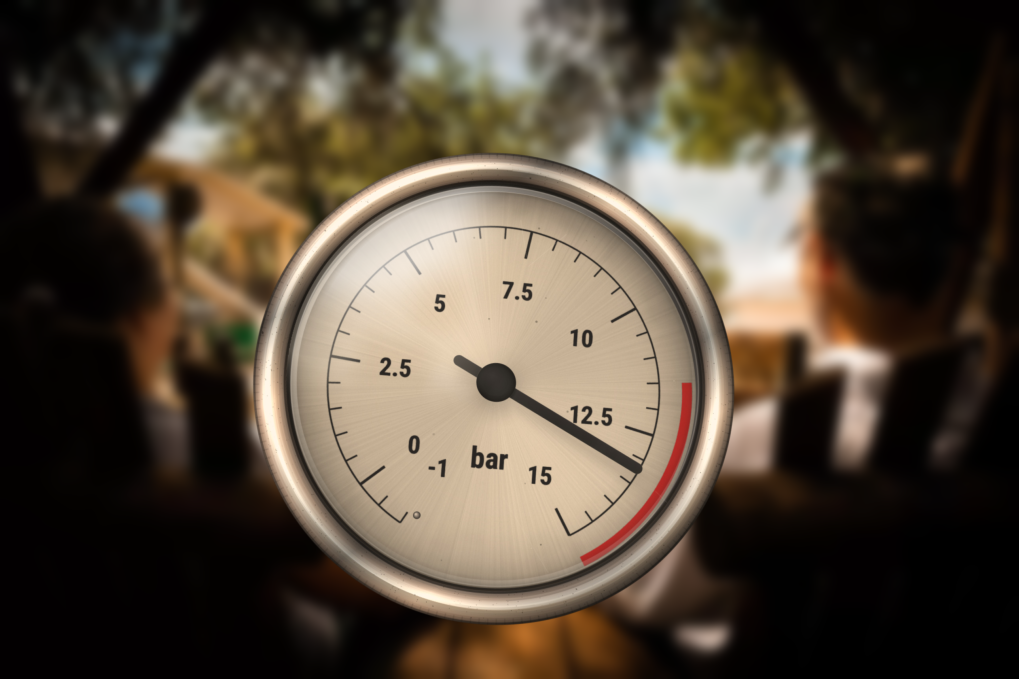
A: 13.25 bar
